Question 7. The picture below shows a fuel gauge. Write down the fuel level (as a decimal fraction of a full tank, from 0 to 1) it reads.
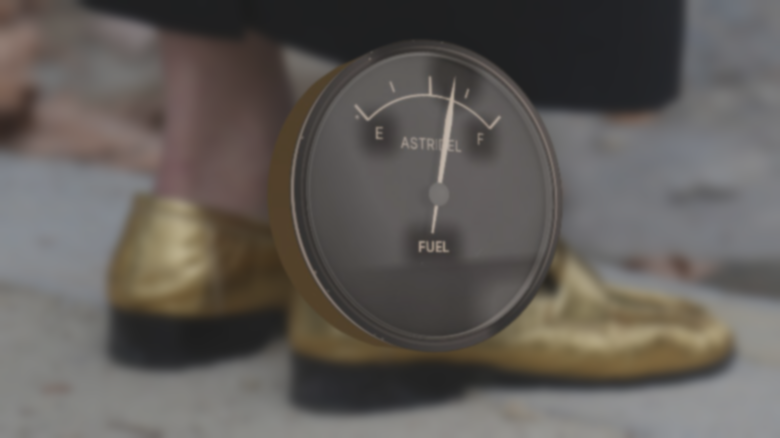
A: 0.625
